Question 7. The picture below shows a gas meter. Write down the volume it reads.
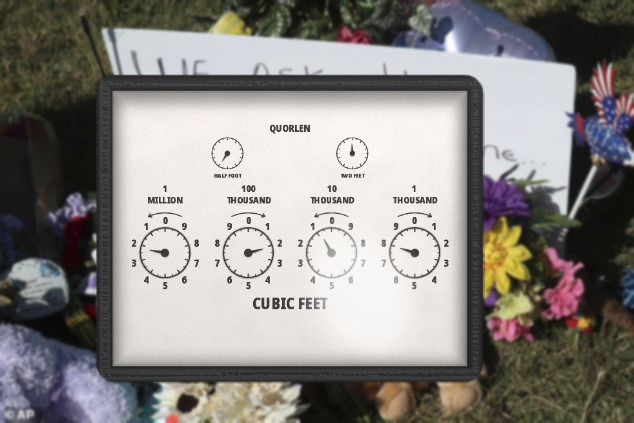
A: 220800 ft³
